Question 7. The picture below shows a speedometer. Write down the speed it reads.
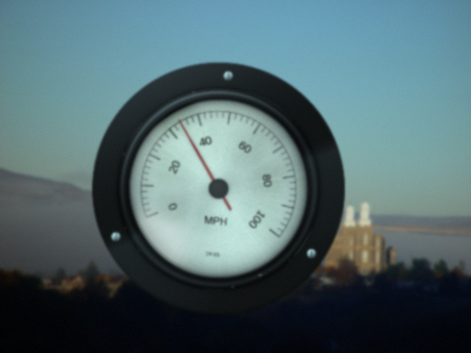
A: 34 mph
